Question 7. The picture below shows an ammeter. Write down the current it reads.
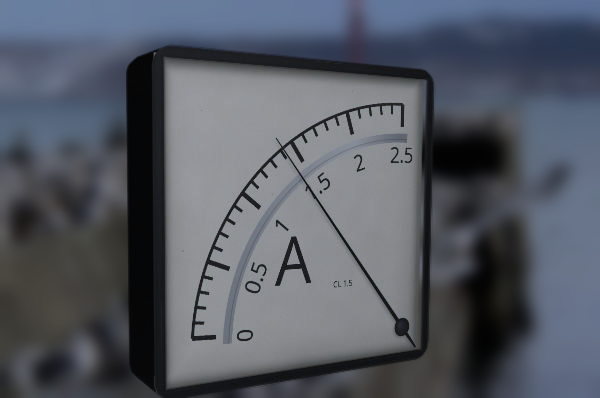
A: 1.4 A
